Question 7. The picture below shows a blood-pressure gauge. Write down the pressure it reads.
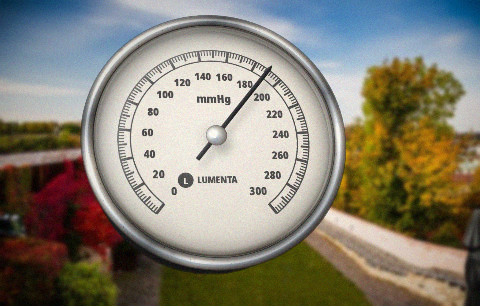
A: 190 mmHg
